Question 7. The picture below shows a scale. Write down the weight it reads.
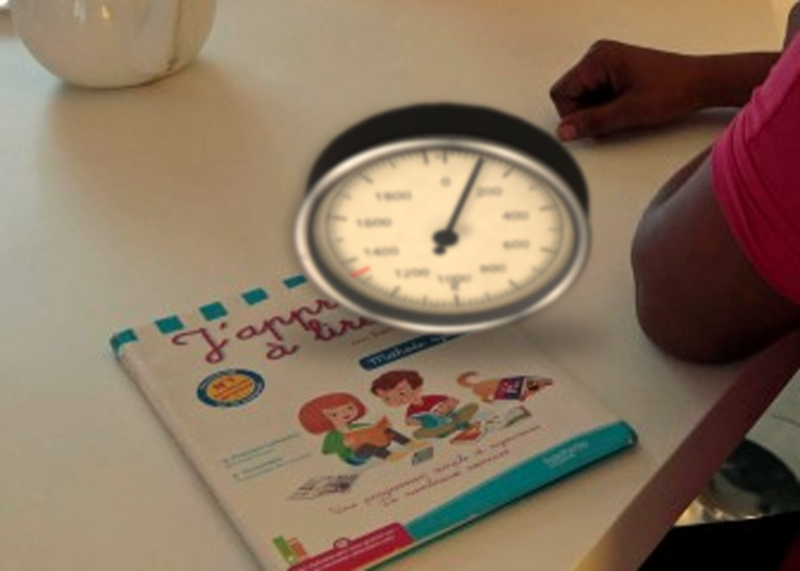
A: 100 g
